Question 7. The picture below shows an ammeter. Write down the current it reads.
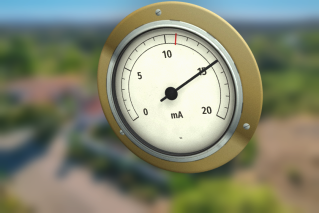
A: 15 mA
